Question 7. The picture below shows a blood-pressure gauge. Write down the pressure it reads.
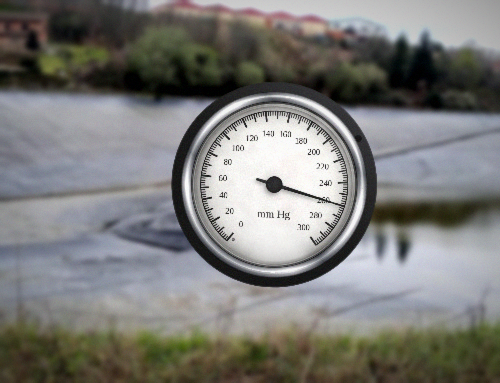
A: 260 mmHg
